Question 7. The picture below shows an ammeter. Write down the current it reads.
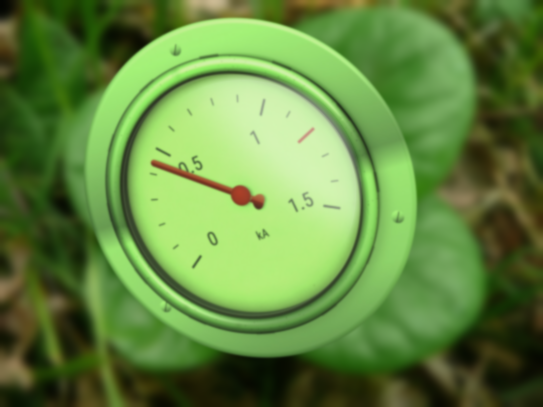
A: 0.45 kA
